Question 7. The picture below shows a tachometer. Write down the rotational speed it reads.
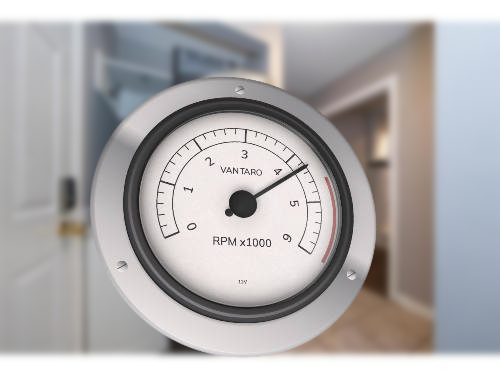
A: 4300 rpm
